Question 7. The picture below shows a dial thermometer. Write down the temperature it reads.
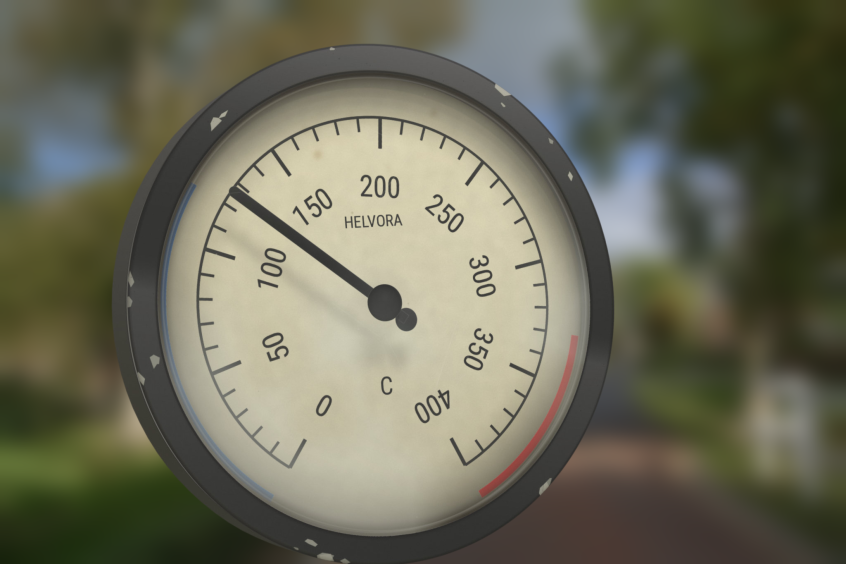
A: 125 °C
